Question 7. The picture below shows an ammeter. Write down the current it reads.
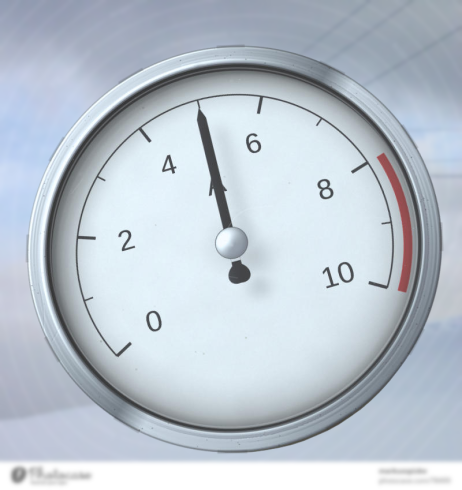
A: 5 A
